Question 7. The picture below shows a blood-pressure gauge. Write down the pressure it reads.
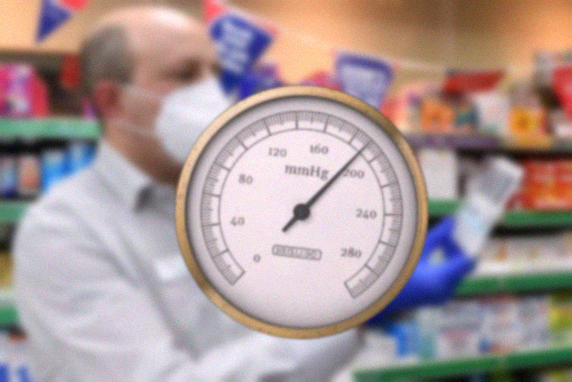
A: 190 mmHg
